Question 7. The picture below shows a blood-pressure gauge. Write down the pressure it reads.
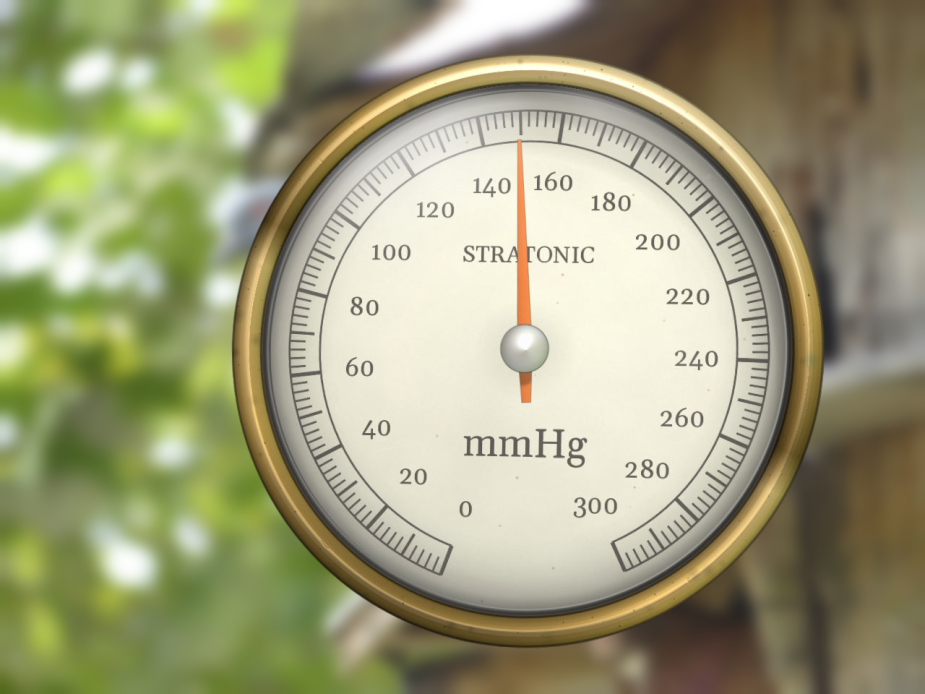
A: 150 mmHg
